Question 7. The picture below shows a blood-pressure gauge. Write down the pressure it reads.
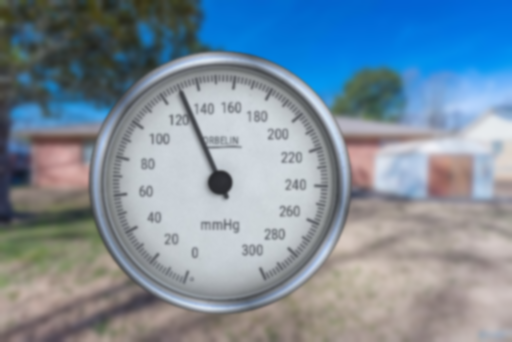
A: 130 mmHg
